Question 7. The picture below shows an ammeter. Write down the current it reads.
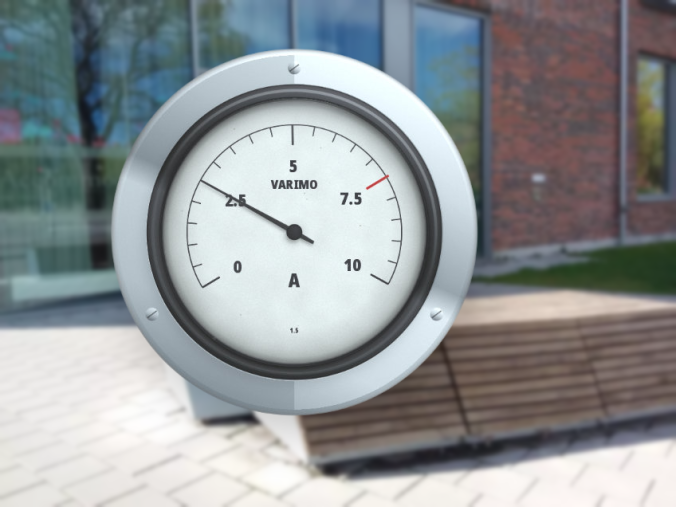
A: 2.5 A
